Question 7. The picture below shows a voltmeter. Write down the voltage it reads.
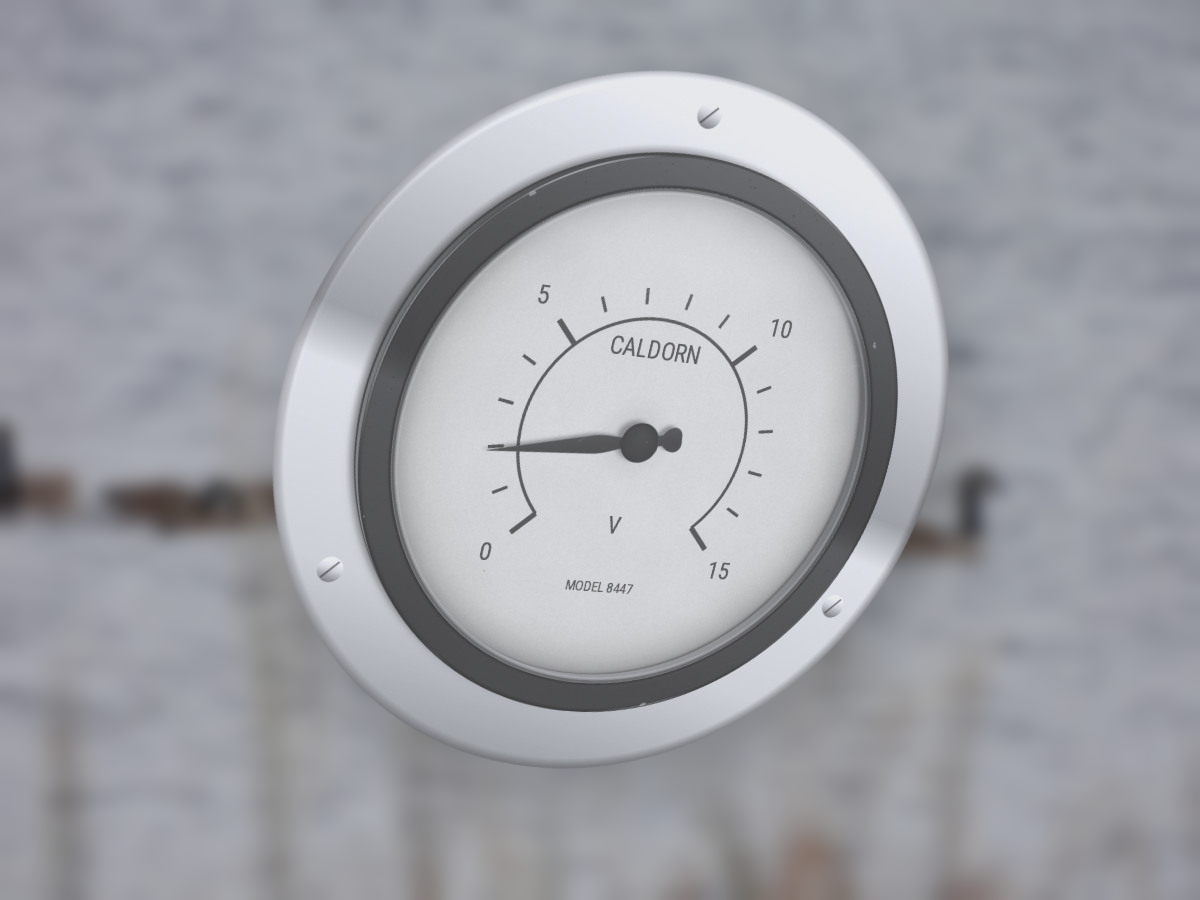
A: 2 V
